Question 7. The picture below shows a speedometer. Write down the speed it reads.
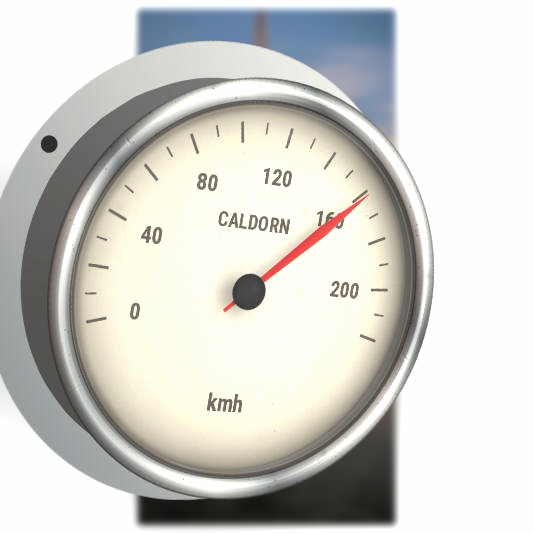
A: 160 km/h
